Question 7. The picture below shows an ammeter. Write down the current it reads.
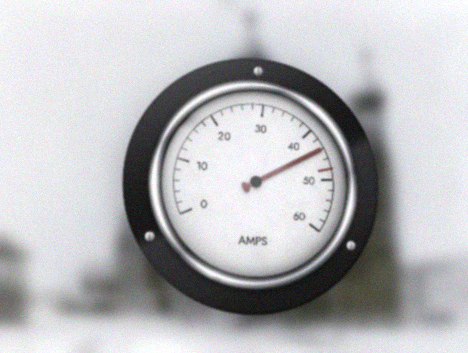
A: 44 A
